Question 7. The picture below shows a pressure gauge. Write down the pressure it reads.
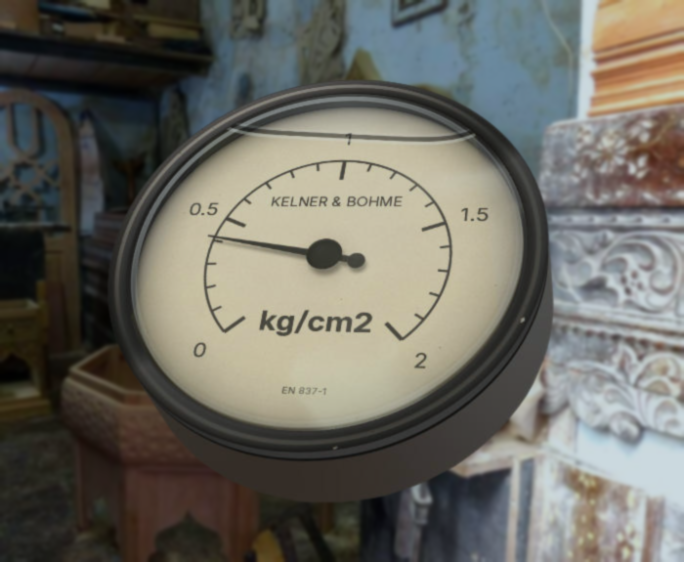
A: 0.4 kg/cm²
